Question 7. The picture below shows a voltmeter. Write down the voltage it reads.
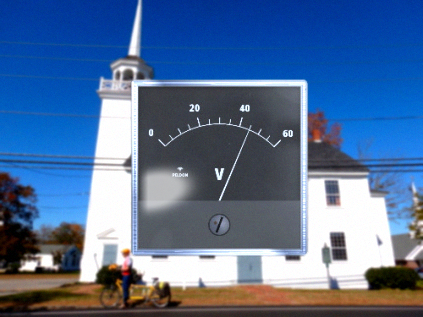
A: 45 V
